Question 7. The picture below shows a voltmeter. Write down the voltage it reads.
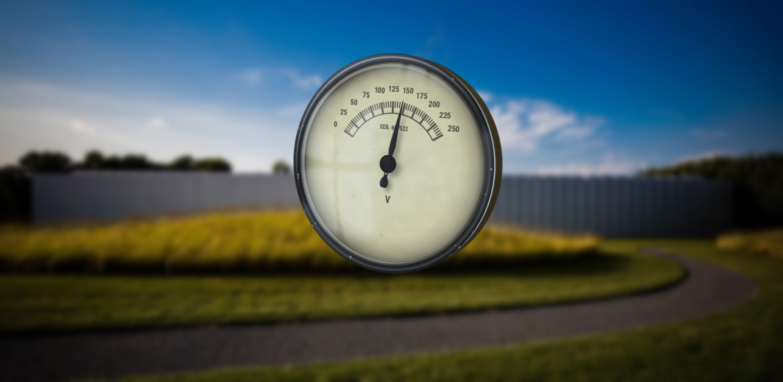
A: 150 V
